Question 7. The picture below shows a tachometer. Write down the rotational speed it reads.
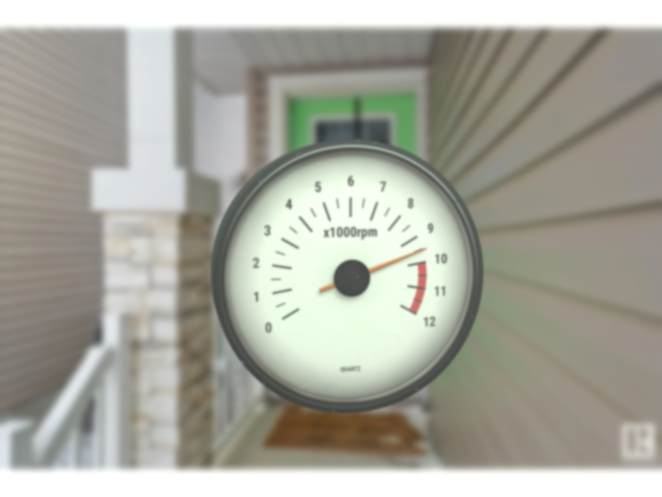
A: 9500 rpm
